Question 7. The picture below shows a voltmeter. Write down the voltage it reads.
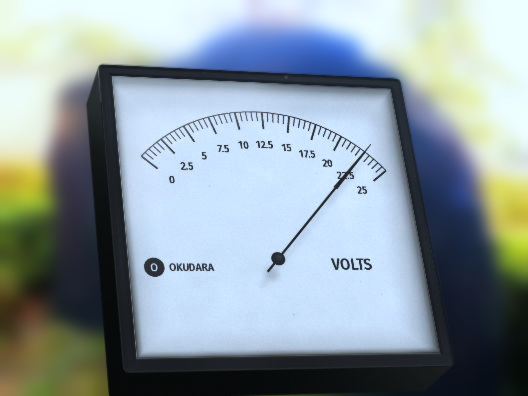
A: 22.5 V
